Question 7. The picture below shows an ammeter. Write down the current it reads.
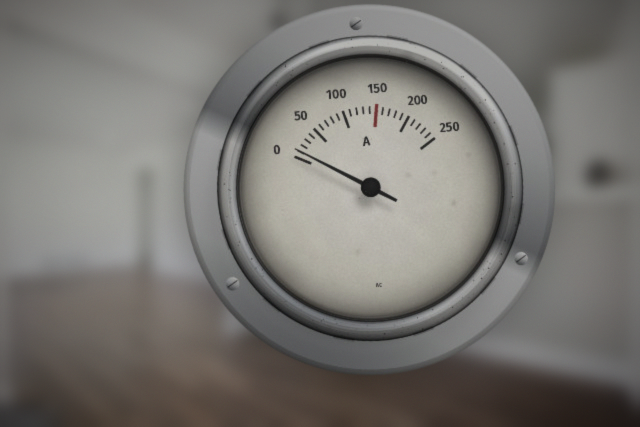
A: 10 A
